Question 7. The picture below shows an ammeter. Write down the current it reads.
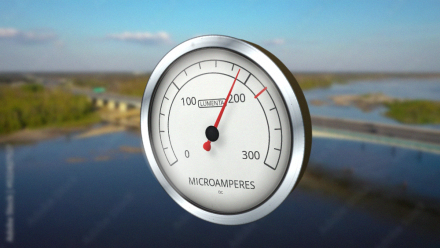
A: 190 µA
